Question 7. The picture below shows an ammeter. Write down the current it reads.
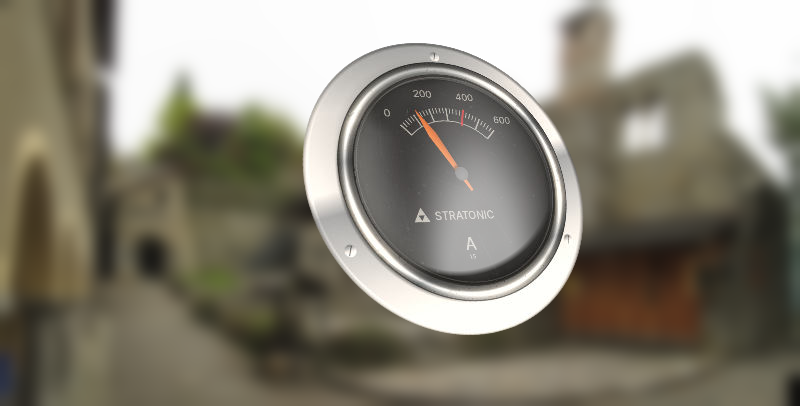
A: 100 A
